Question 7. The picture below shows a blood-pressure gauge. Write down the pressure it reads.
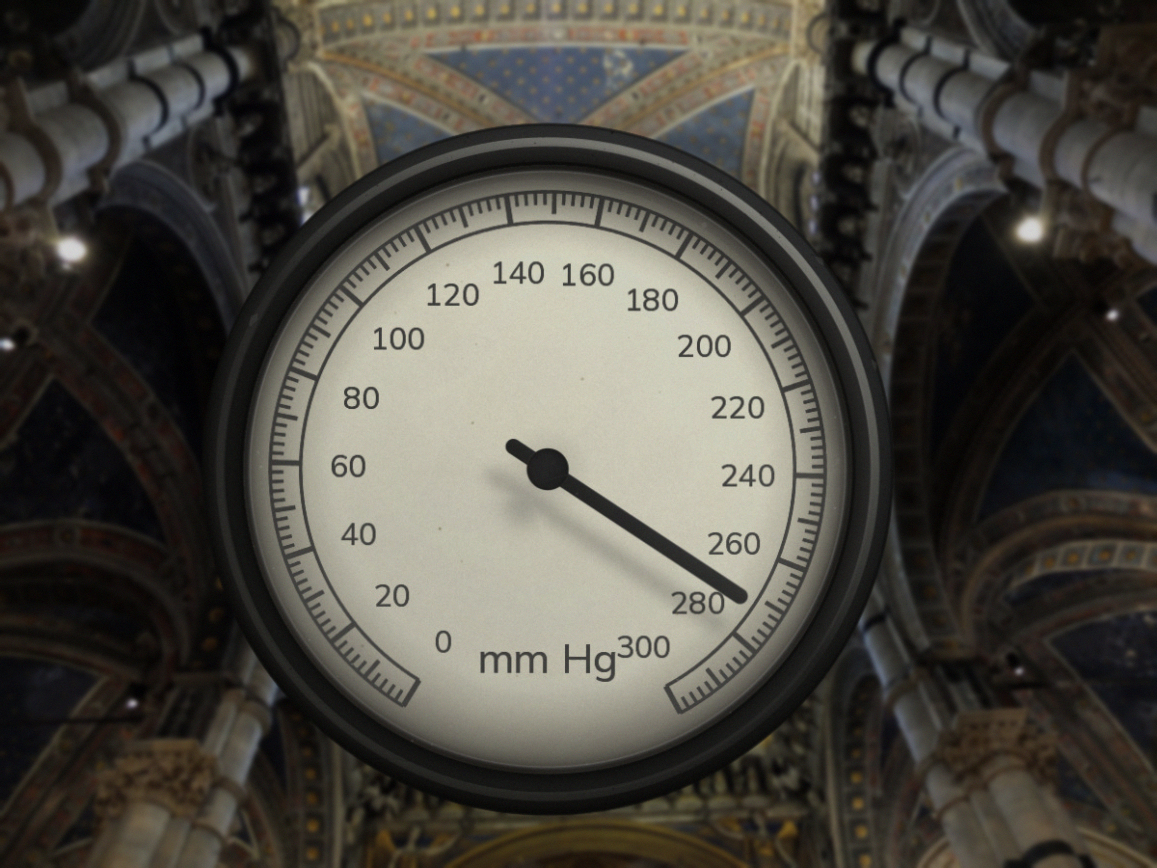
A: 272 mmHg
